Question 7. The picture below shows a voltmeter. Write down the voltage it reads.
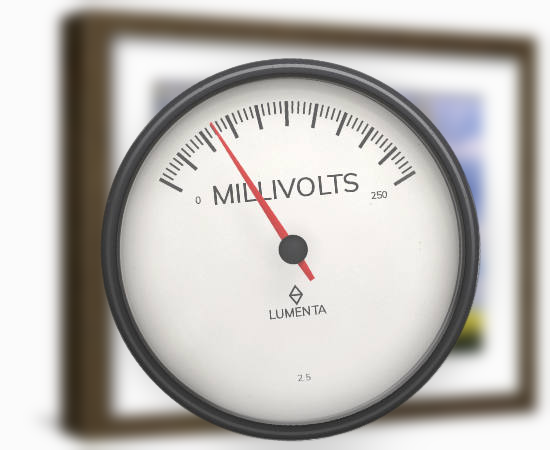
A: 60 mV
